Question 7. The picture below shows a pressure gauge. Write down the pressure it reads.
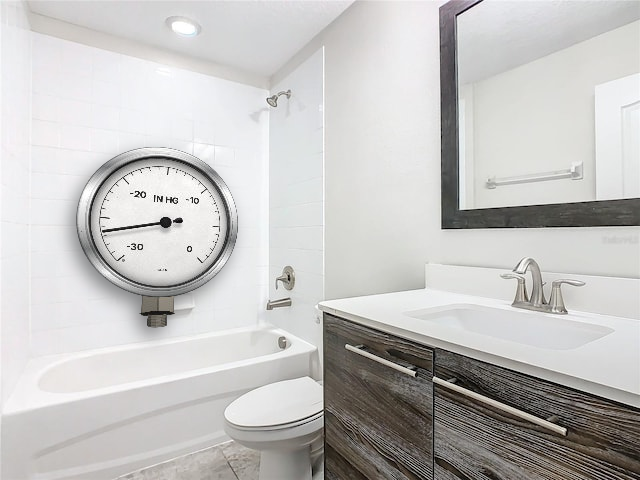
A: -26.5 inHg
